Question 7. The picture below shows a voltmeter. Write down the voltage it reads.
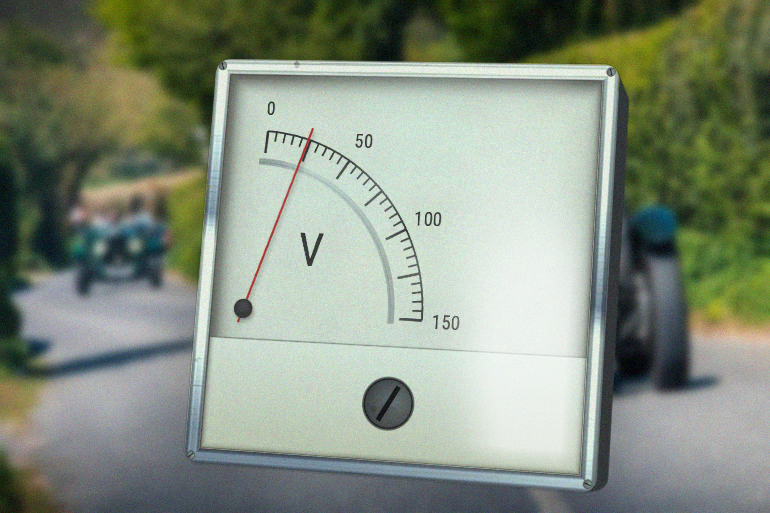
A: 25 V
